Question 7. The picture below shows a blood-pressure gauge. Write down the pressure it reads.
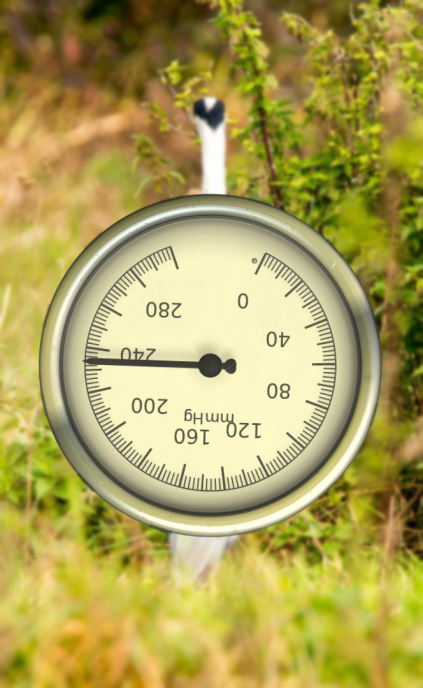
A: 234 mmHg
